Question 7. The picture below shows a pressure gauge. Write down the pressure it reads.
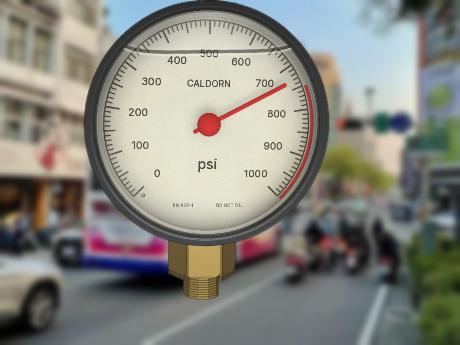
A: 730 psi
